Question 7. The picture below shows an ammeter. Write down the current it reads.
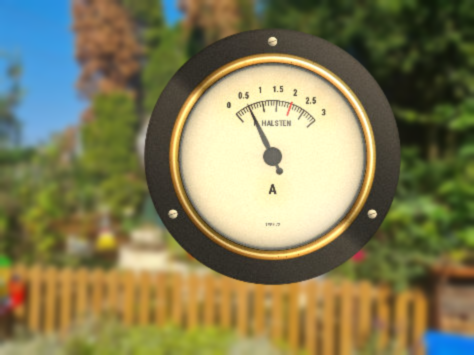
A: 0.5 A
